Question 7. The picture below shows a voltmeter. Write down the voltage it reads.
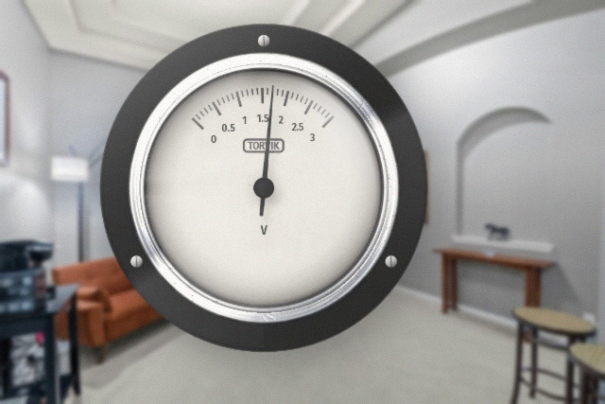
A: 1.7 V
